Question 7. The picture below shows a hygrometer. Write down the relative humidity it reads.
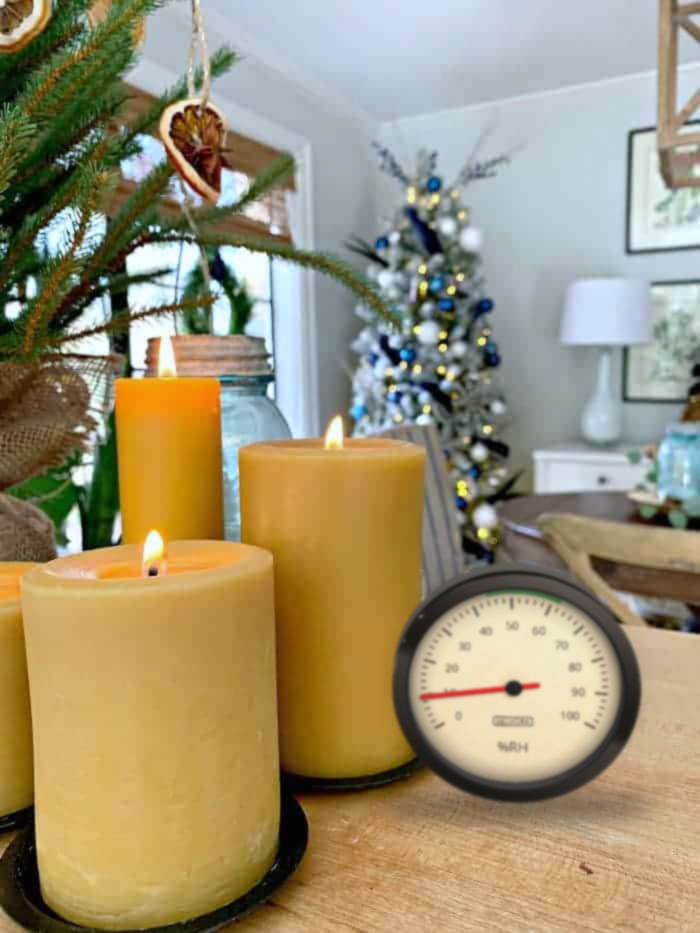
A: 10 %
